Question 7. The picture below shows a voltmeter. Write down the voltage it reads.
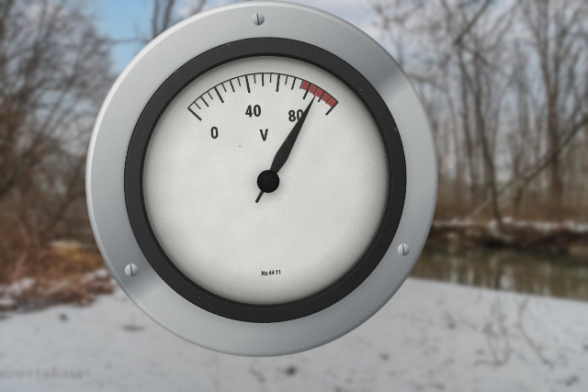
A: 85 V
